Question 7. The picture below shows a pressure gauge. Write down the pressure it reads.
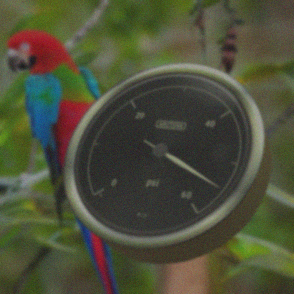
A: 55 psi
